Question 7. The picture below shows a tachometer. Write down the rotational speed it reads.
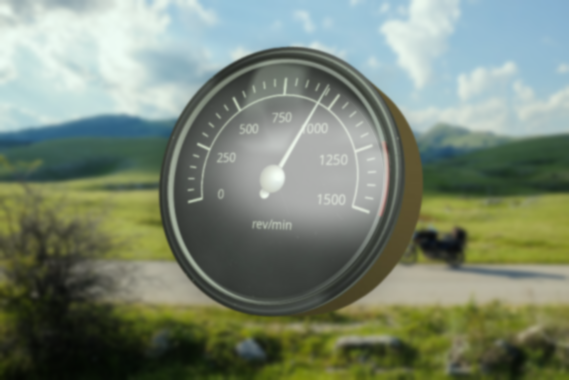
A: 950 rpm
